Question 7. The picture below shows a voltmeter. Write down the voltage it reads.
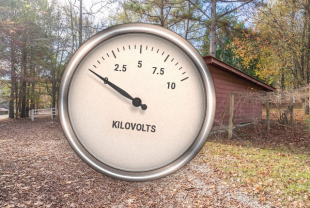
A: 0 kV
